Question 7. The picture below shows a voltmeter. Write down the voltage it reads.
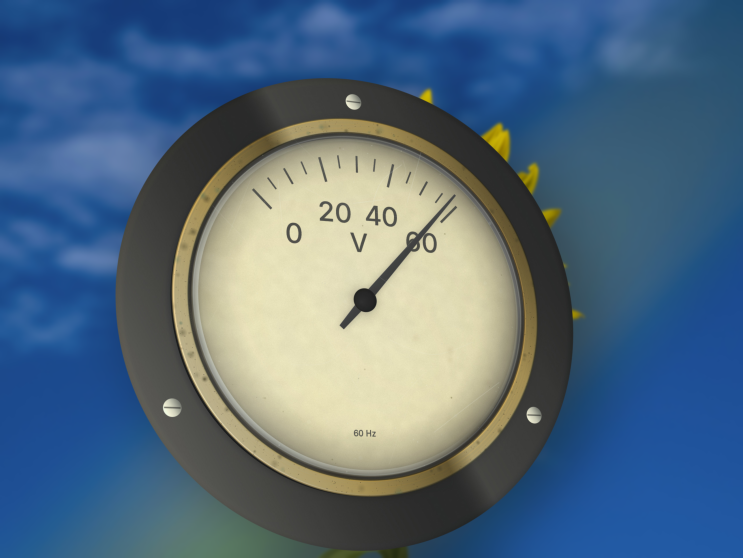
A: 57.5 V
